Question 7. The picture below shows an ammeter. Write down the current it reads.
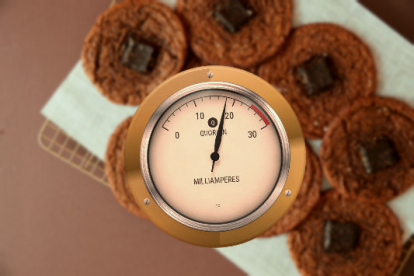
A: 18 mA
